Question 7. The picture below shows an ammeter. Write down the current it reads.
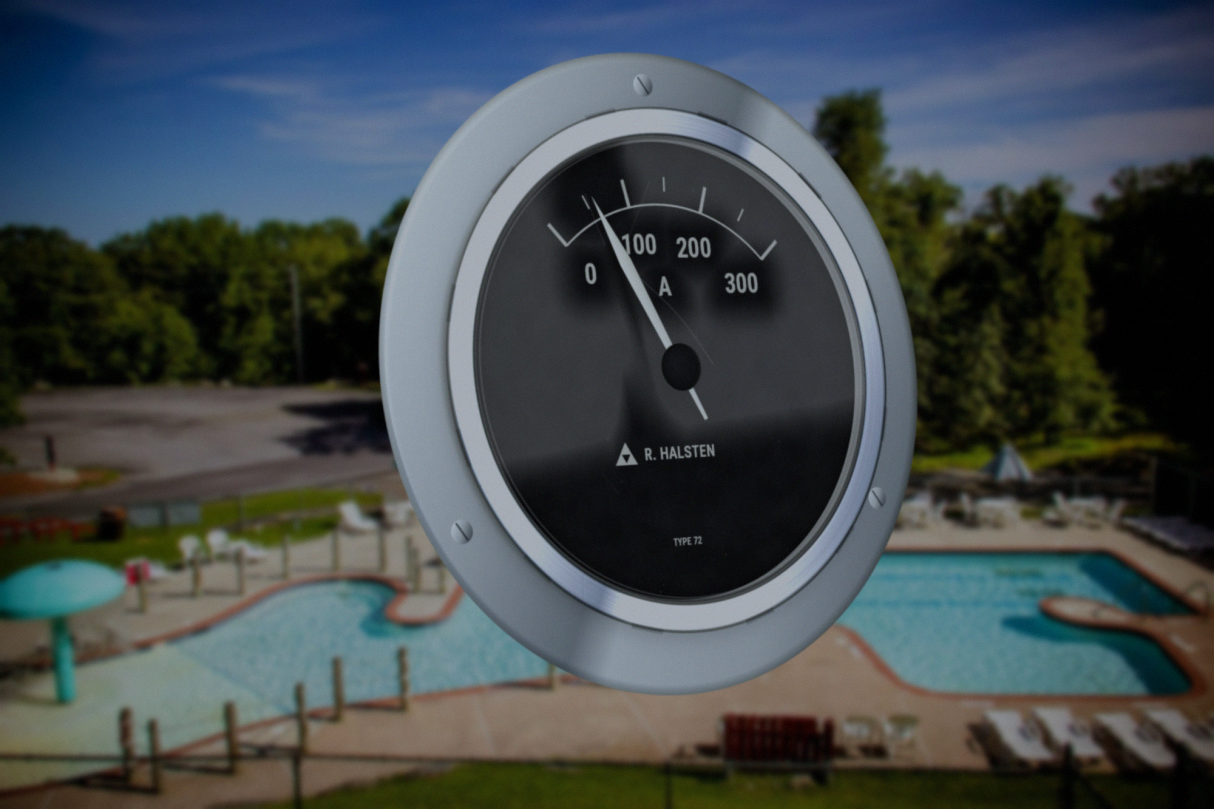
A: 50 A
